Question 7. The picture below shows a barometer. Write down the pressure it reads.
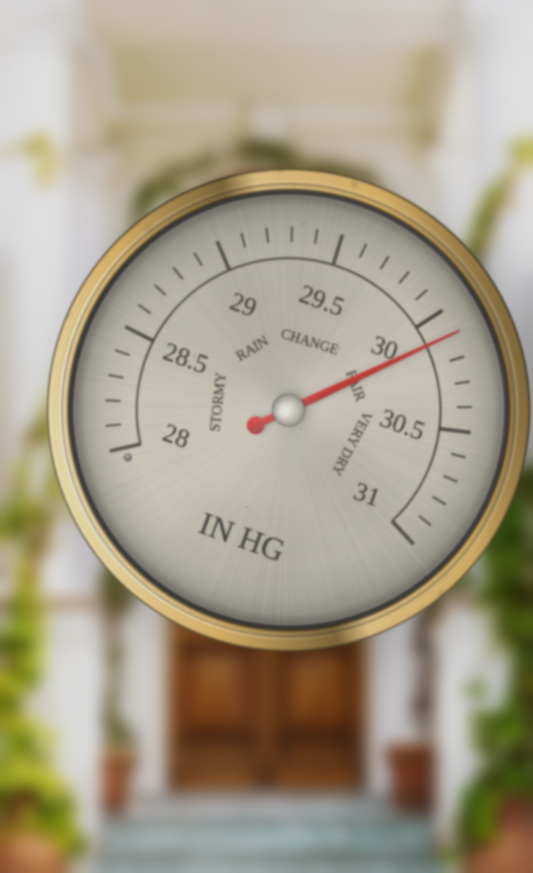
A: 30.1 inHg
